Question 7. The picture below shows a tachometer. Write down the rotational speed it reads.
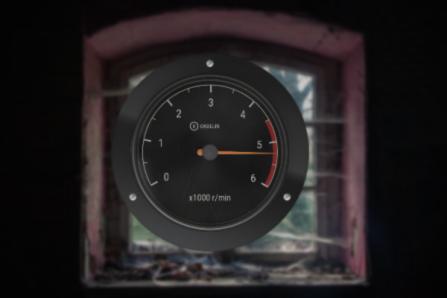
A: 5250 rpm
